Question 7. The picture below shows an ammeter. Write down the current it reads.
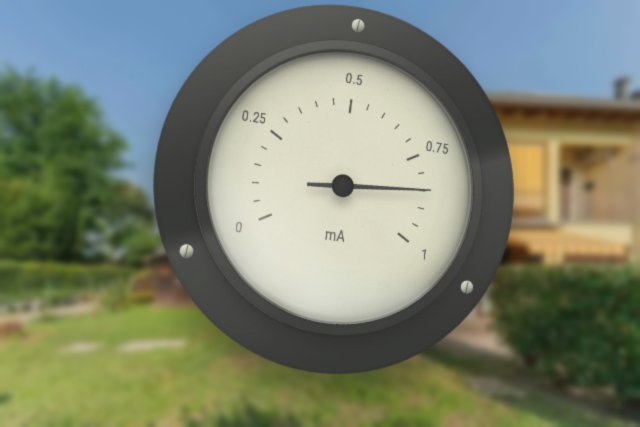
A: 0.85 mA
